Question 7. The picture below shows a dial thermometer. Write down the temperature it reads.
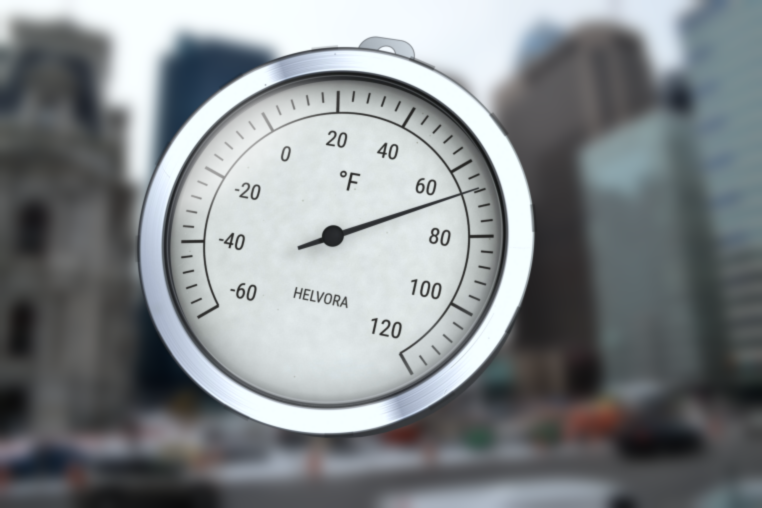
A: 68 °F
